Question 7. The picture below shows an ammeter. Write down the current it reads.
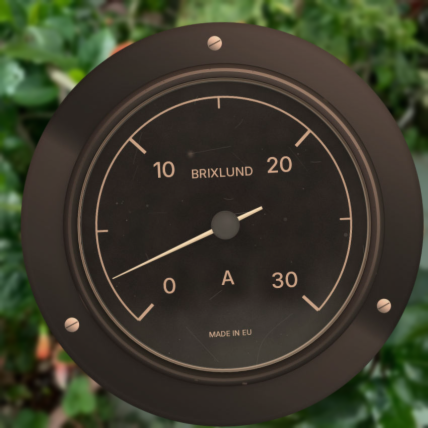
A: 2.5 A
